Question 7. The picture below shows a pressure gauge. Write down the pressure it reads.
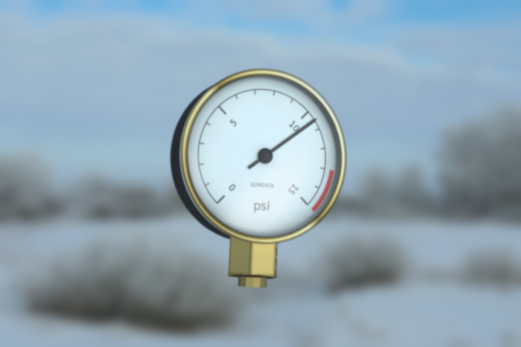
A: 10.5 psi
